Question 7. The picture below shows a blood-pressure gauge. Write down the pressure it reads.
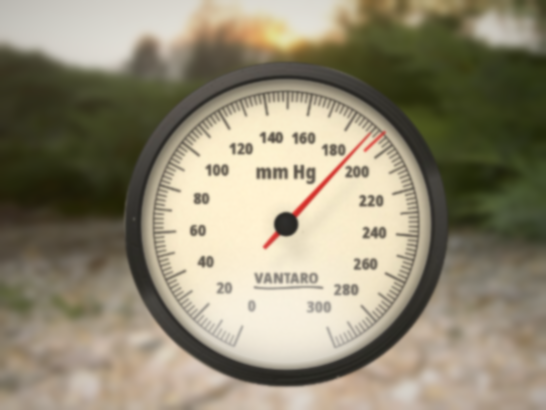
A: 190 mmHg
